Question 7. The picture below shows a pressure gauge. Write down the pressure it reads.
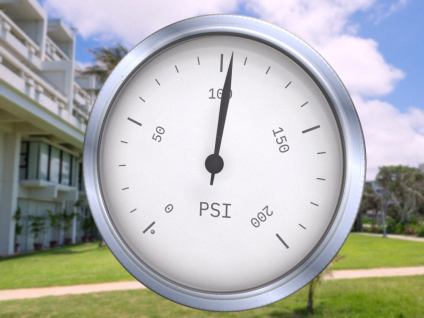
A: 105 psi
